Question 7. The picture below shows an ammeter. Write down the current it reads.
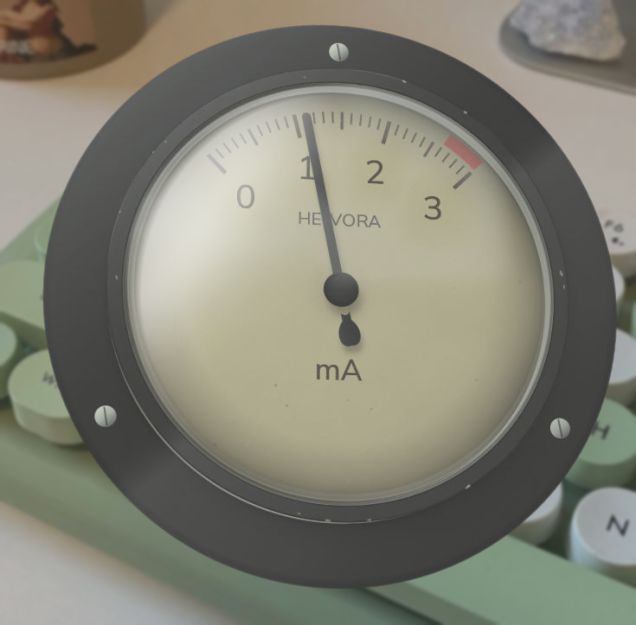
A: 1.1 mA
